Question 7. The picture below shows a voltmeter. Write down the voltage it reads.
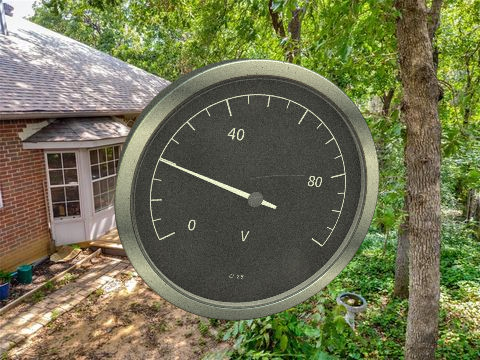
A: 20 V
